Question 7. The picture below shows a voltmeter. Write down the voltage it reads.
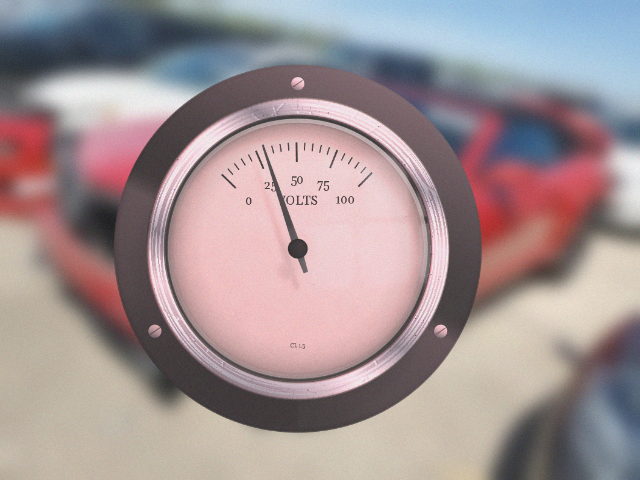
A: 30 V
